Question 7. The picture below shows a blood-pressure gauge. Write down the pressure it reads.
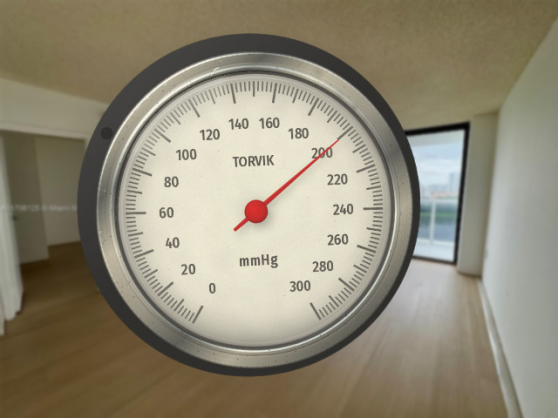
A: 200 mmHg
